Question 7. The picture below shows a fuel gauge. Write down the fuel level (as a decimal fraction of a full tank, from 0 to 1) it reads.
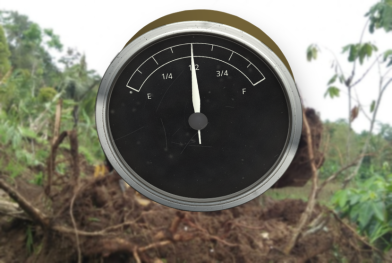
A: 0.5
